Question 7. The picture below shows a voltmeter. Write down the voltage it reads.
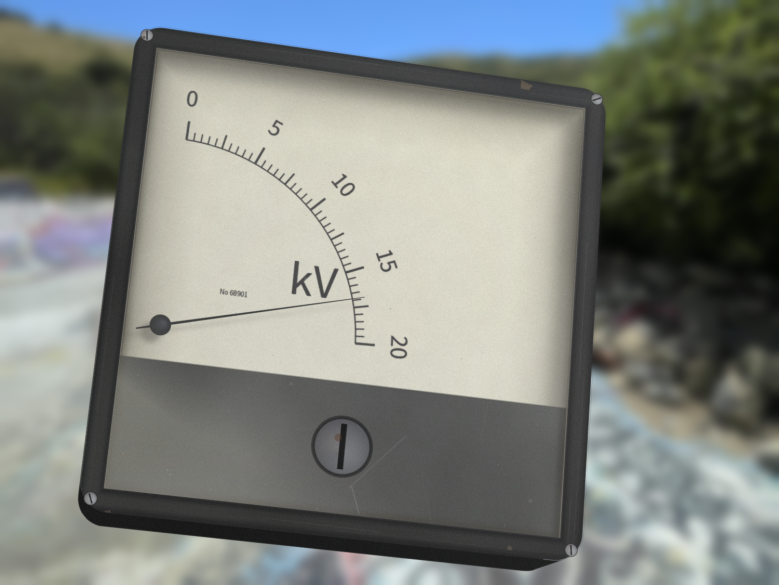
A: 17 kV
